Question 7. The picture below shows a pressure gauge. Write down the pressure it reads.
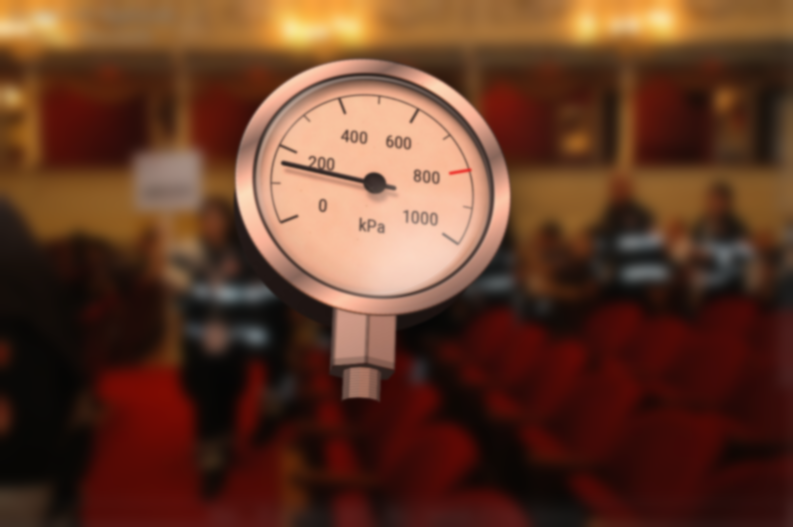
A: 150 kPa
